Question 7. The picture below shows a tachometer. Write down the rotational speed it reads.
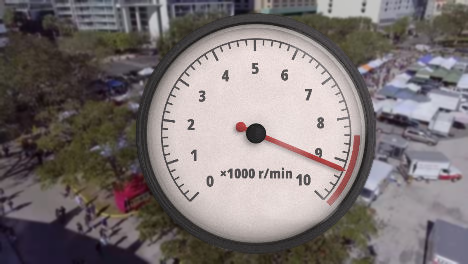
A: 9200 rpm
